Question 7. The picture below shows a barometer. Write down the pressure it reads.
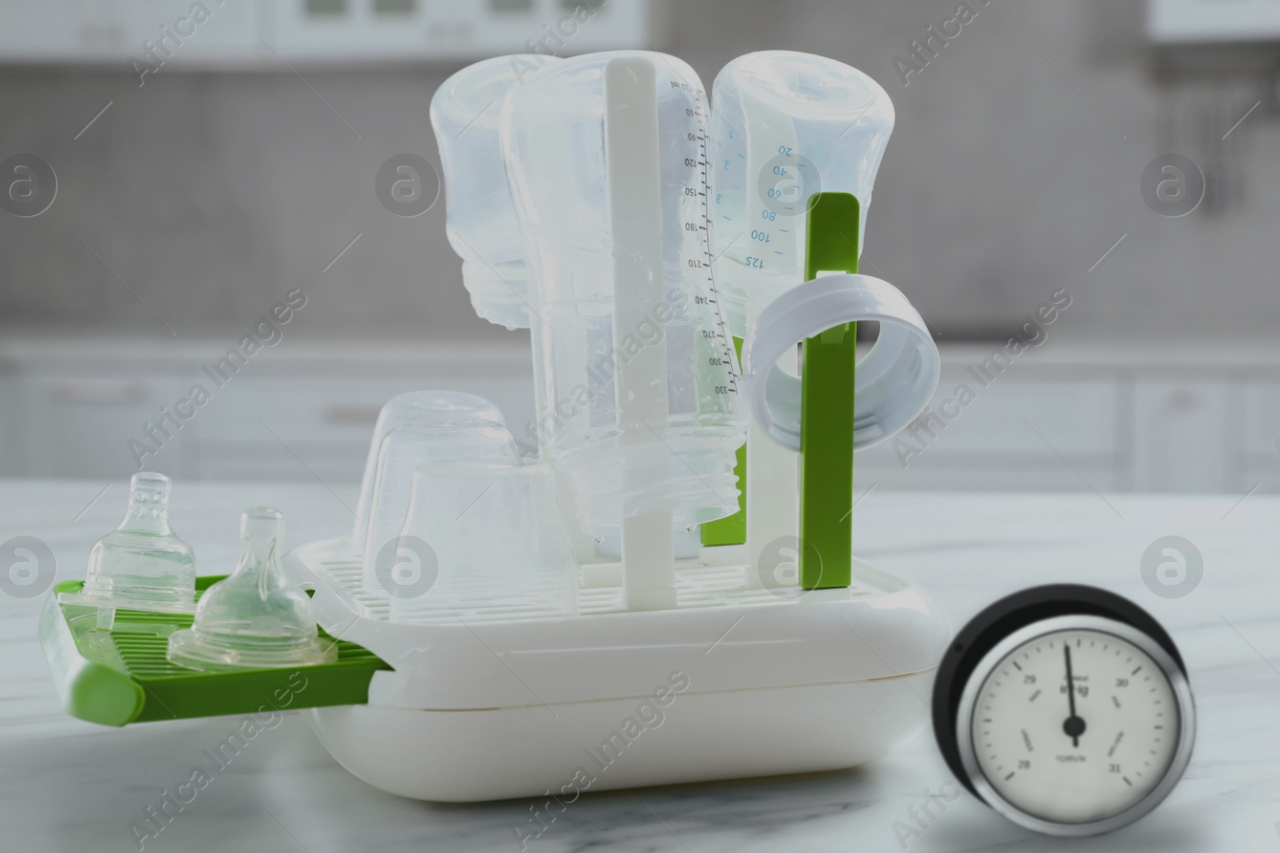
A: 29.4 inHg
